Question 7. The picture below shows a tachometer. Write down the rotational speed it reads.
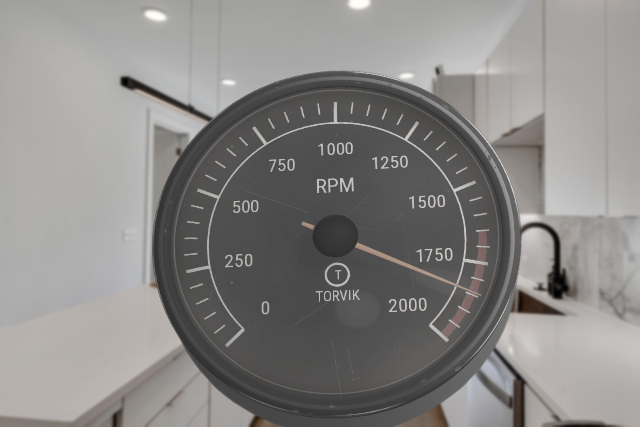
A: 1850 rpm
